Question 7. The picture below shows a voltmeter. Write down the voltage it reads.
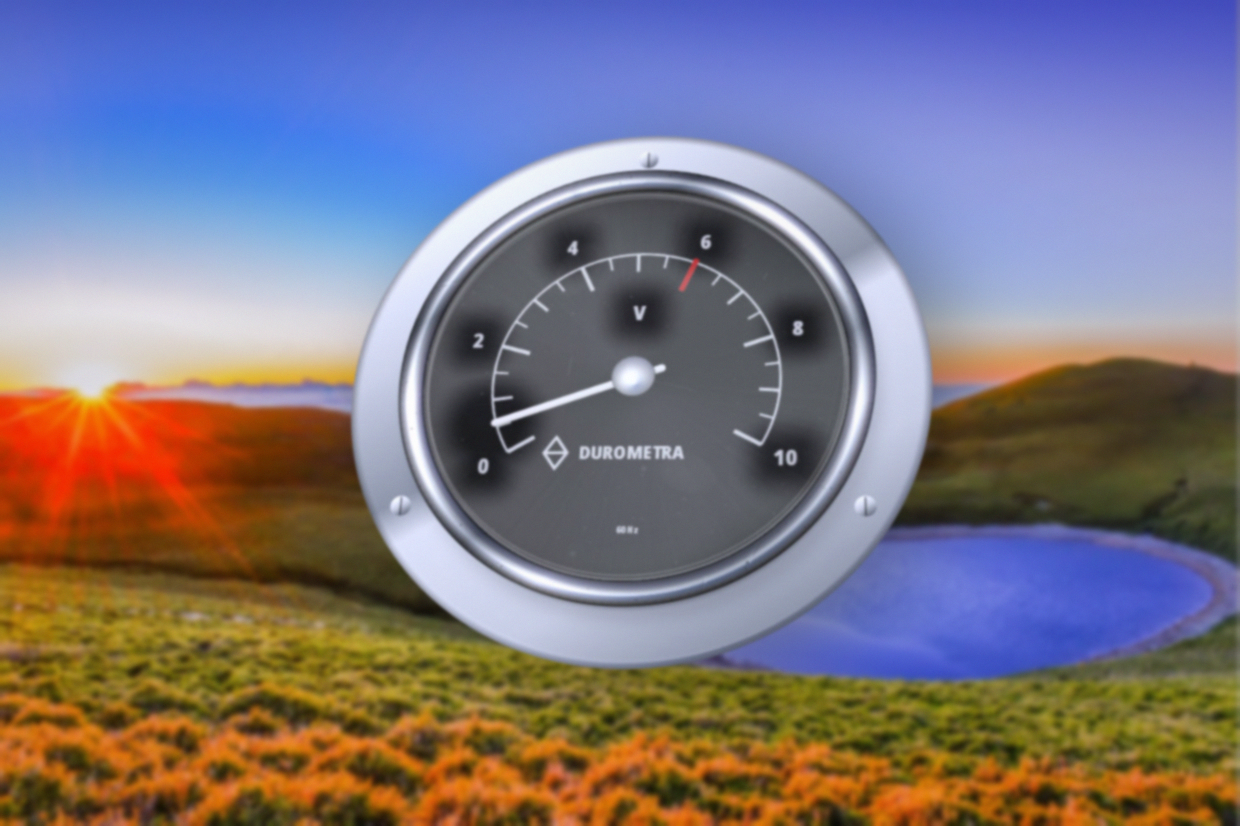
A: 0.5 V
